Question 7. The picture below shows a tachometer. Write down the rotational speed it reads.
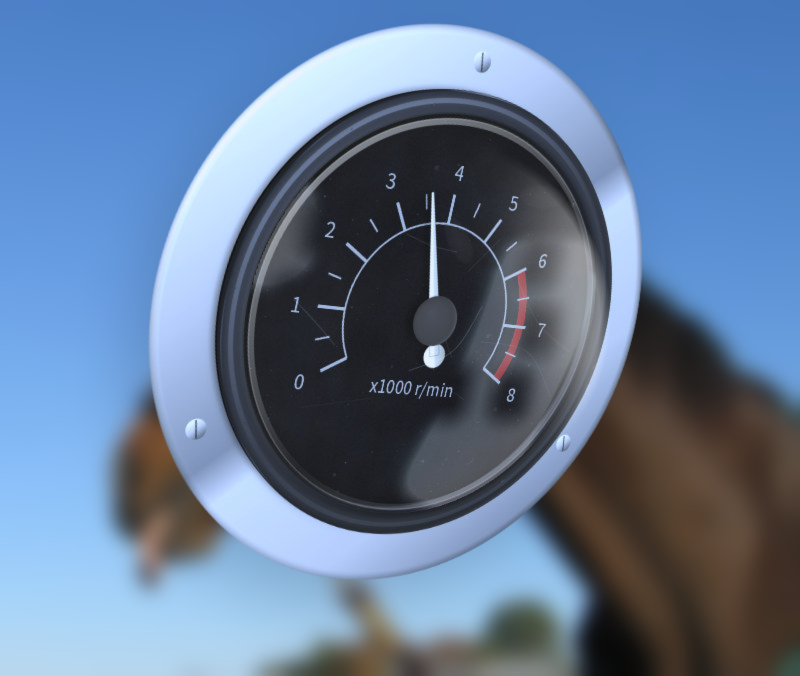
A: 3500 rpm
